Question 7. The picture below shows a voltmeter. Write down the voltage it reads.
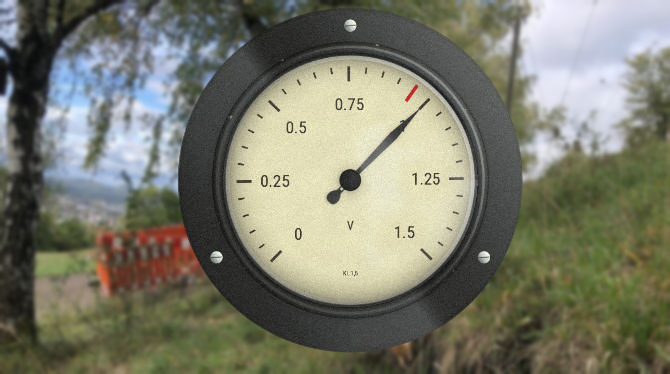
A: 1 V
